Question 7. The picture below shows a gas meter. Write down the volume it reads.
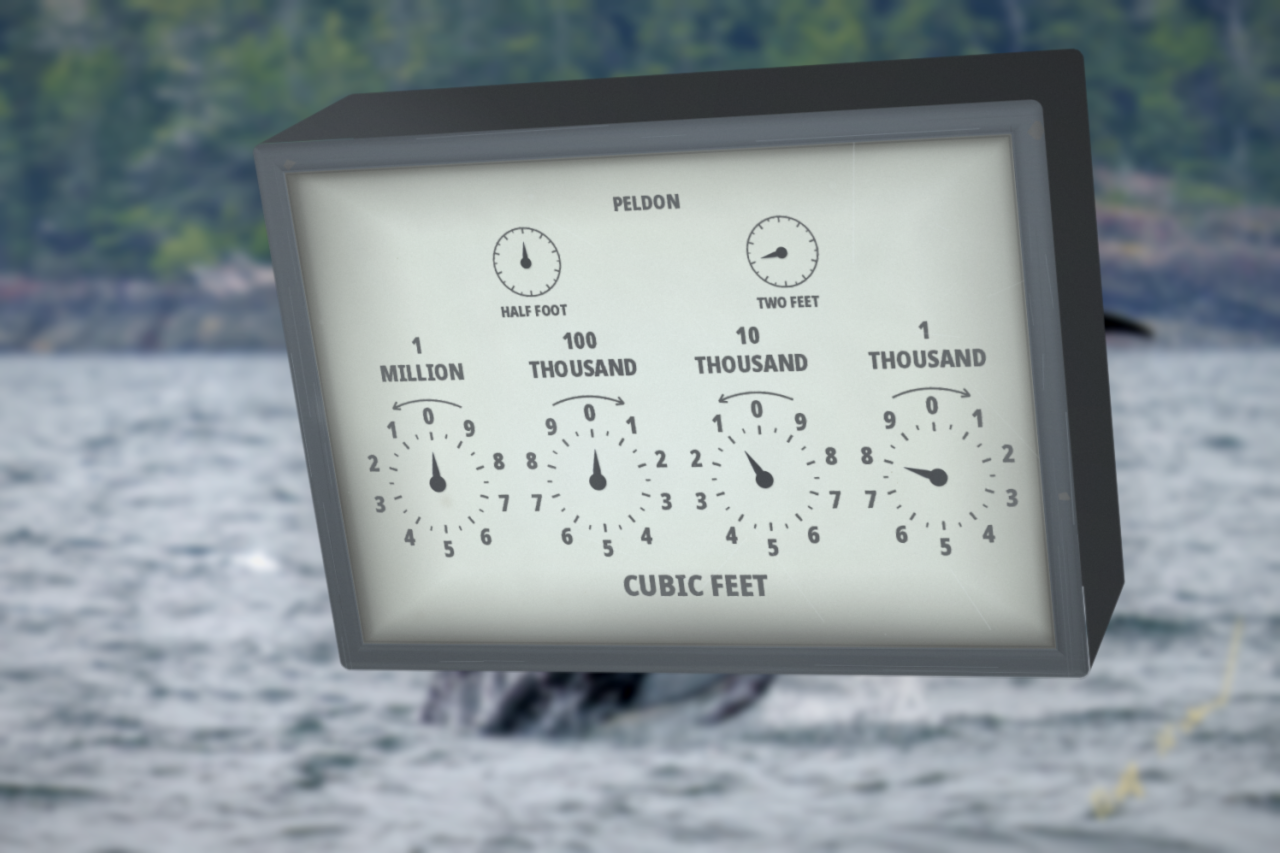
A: 800 ft³
